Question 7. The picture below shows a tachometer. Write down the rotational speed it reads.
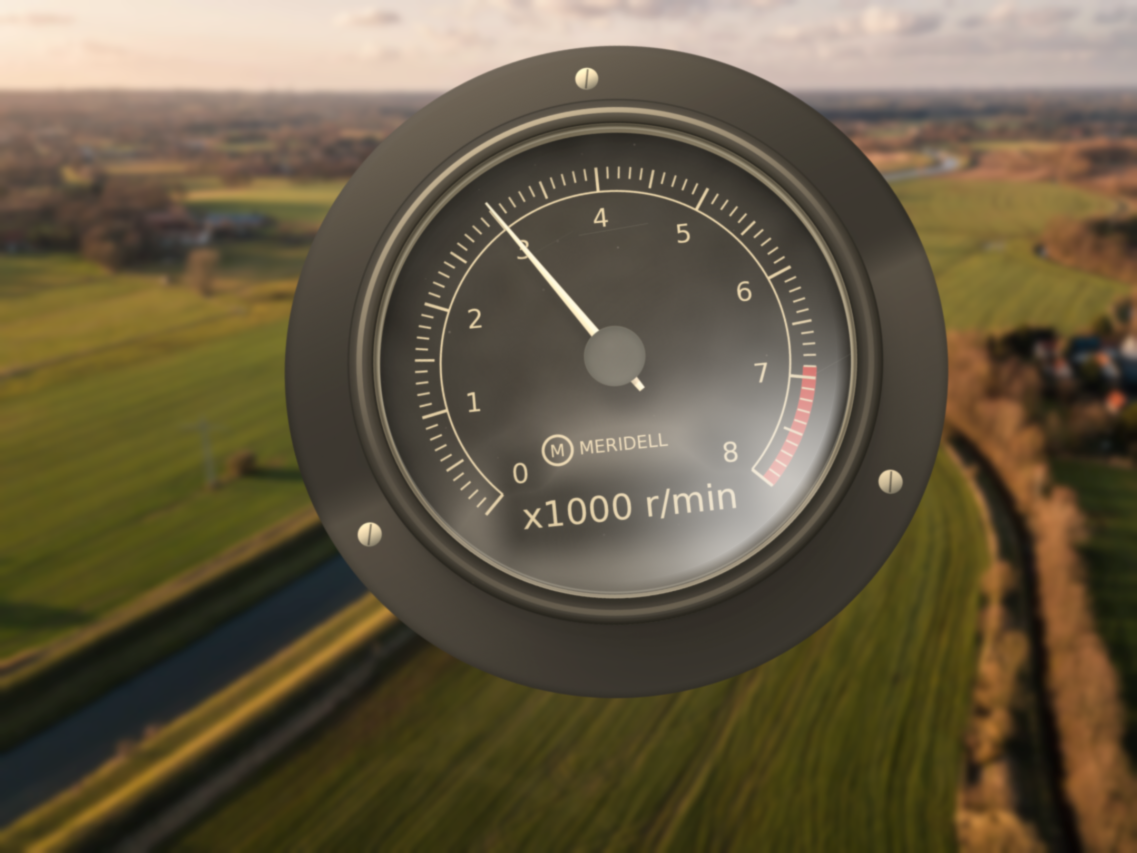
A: 3000 rpm
